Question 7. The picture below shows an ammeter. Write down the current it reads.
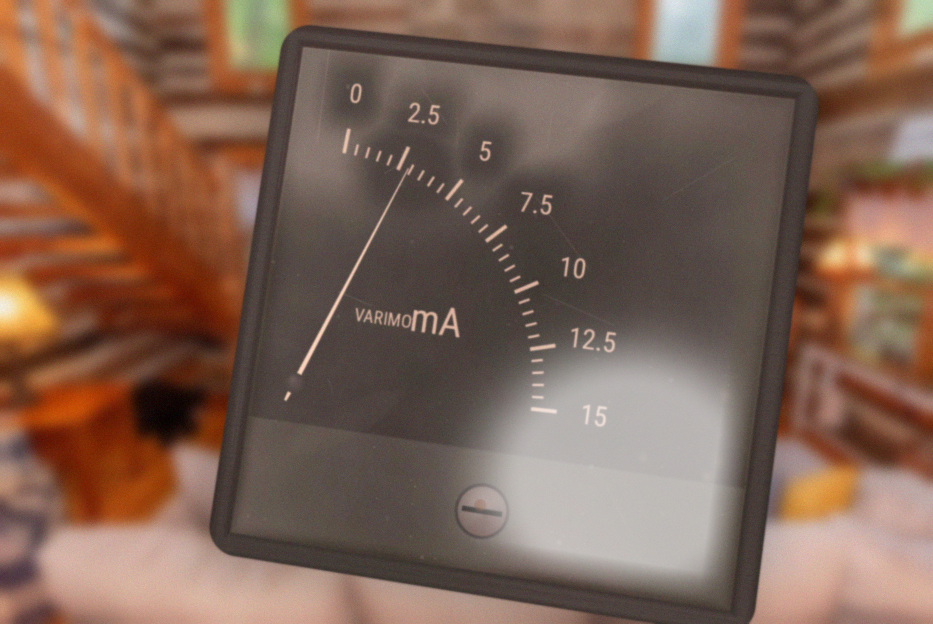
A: 3 mA
